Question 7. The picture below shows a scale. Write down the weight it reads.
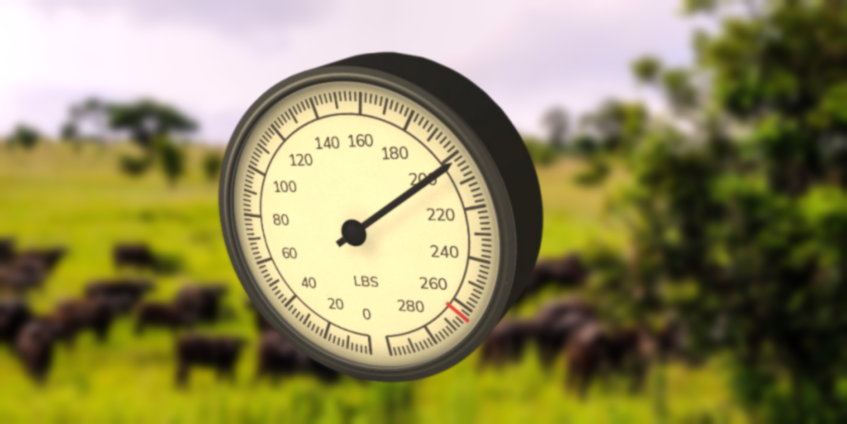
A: 202 lb
